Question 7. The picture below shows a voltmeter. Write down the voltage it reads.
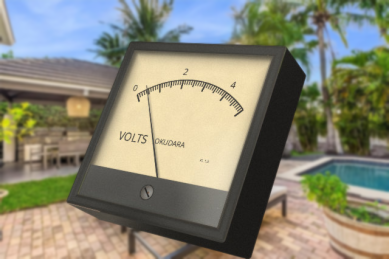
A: 0.5 V
